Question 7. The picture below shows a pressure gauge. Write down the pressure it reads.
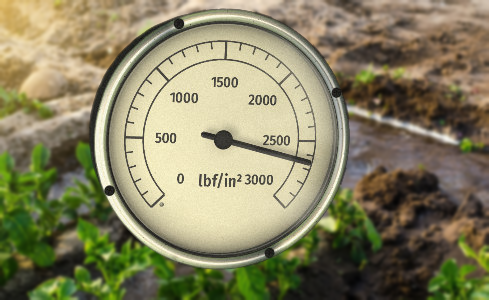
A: 2650 psi
